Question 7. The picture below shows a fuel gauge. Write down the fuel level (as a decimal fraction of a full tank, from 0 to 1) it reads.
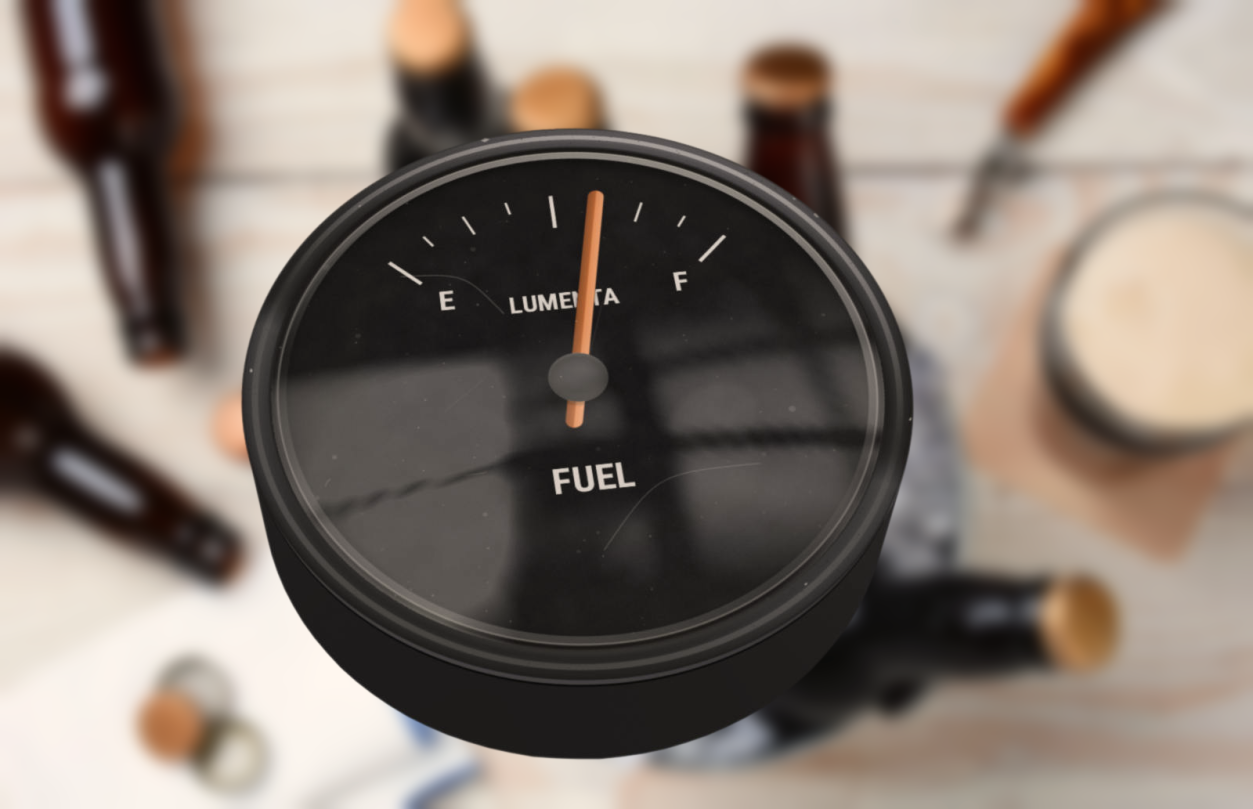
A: 0.625
